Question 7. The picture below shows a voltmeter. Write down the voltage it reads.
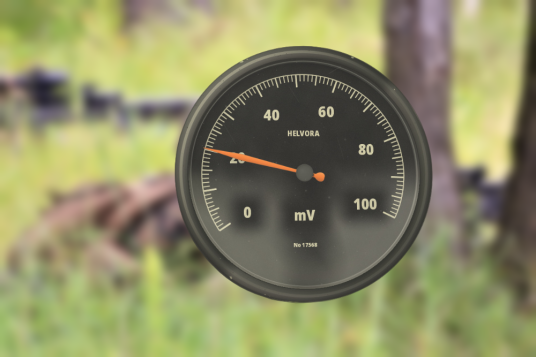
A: 20 mV
